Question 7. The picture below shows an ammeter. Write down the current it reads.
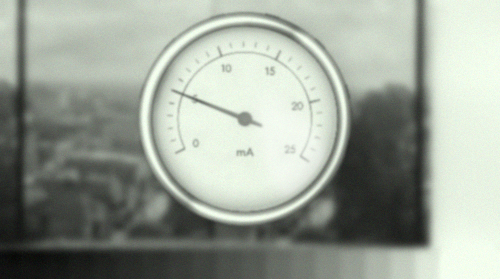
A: 5 mA
